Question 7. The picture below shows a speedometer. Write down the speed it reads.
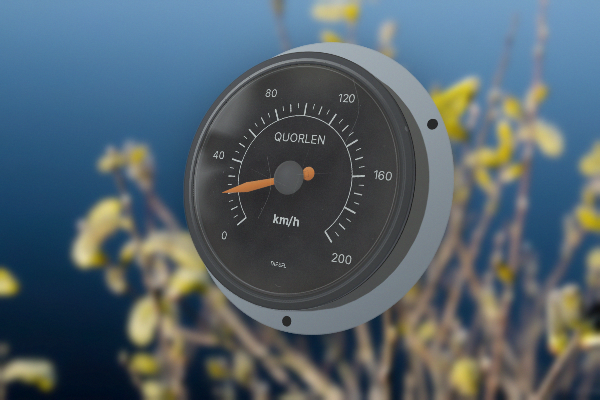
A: 20 km/h
